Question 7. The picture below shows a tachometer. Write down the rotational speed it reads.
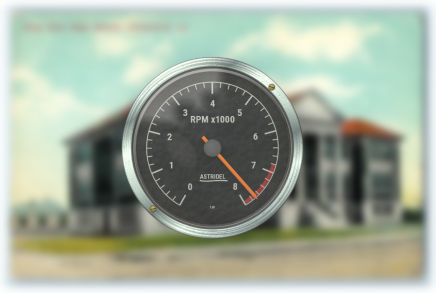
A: 7700 rpm
